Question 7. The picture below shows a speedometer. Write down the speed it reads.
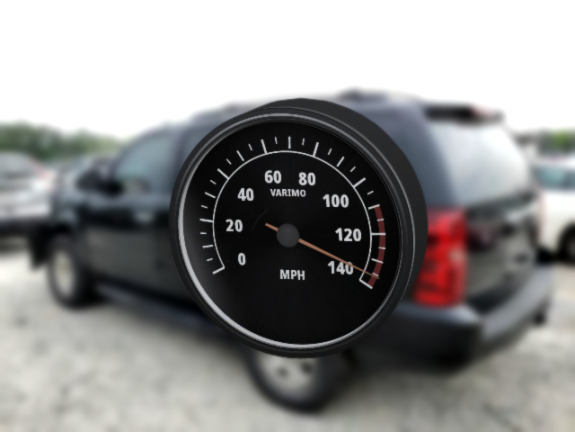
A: 135 mph
